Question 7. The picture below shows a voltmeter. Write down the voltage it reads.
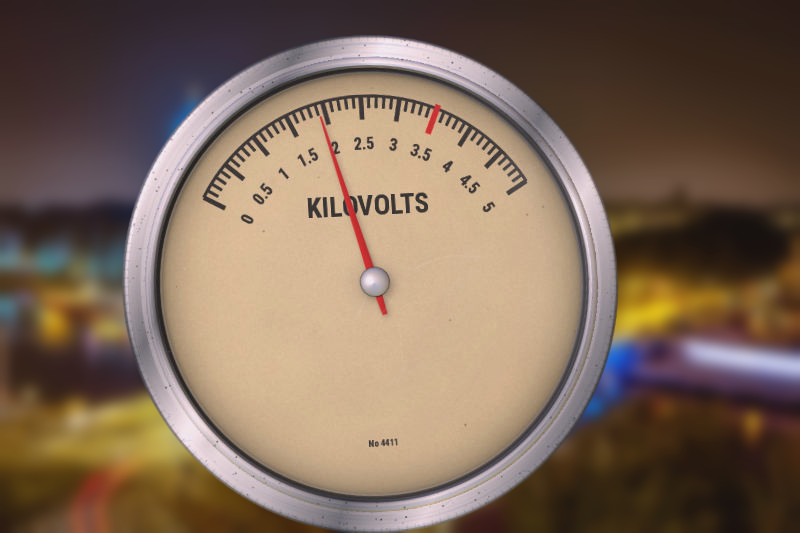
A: 1.9 kV
